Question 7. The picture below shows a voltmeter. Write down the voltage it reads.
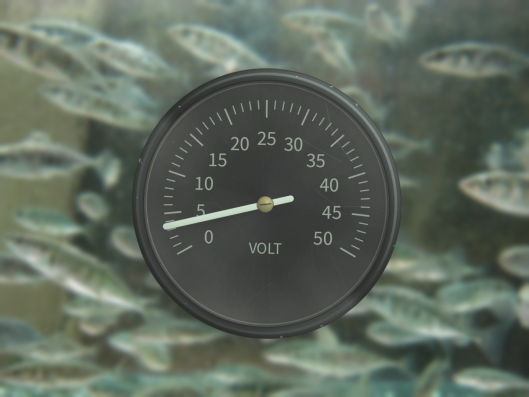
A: 3.5 V
